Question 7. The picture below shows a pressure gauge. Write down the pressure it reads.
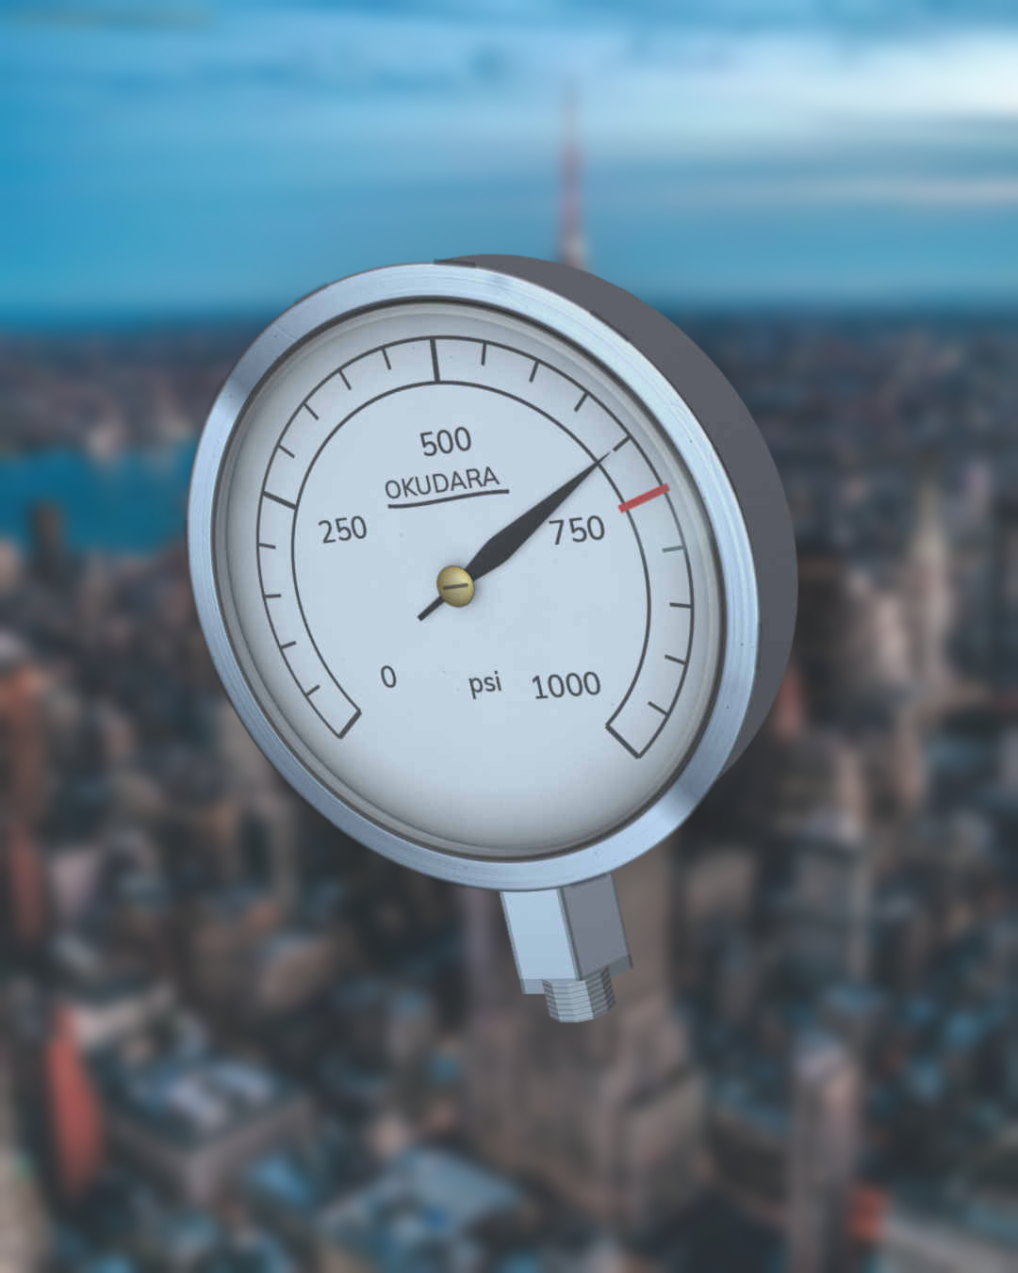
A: 700 psi
